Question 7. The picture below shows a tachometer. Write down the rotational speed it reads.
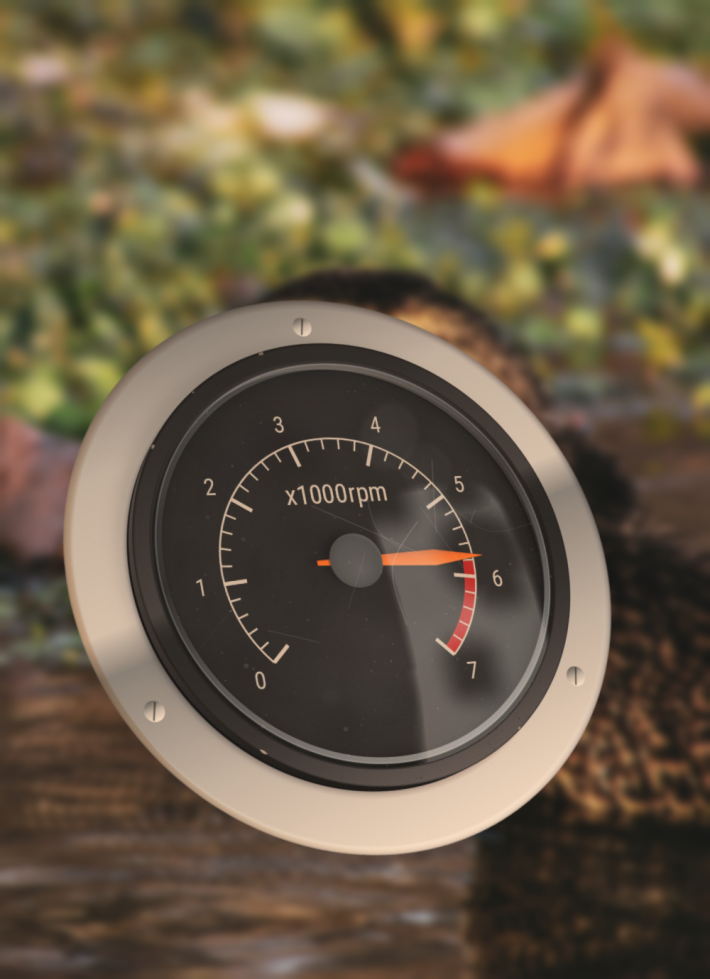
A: 5800 rpm
